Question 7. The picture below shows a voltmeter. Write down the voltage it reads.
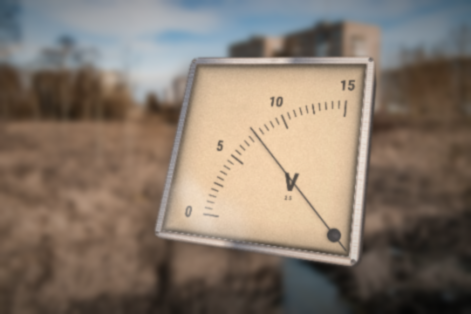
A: 7.5 V
